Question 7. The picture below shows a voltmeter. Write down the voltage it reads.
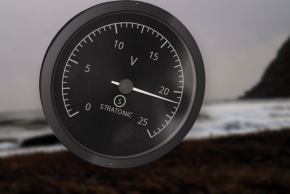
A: 21 V
